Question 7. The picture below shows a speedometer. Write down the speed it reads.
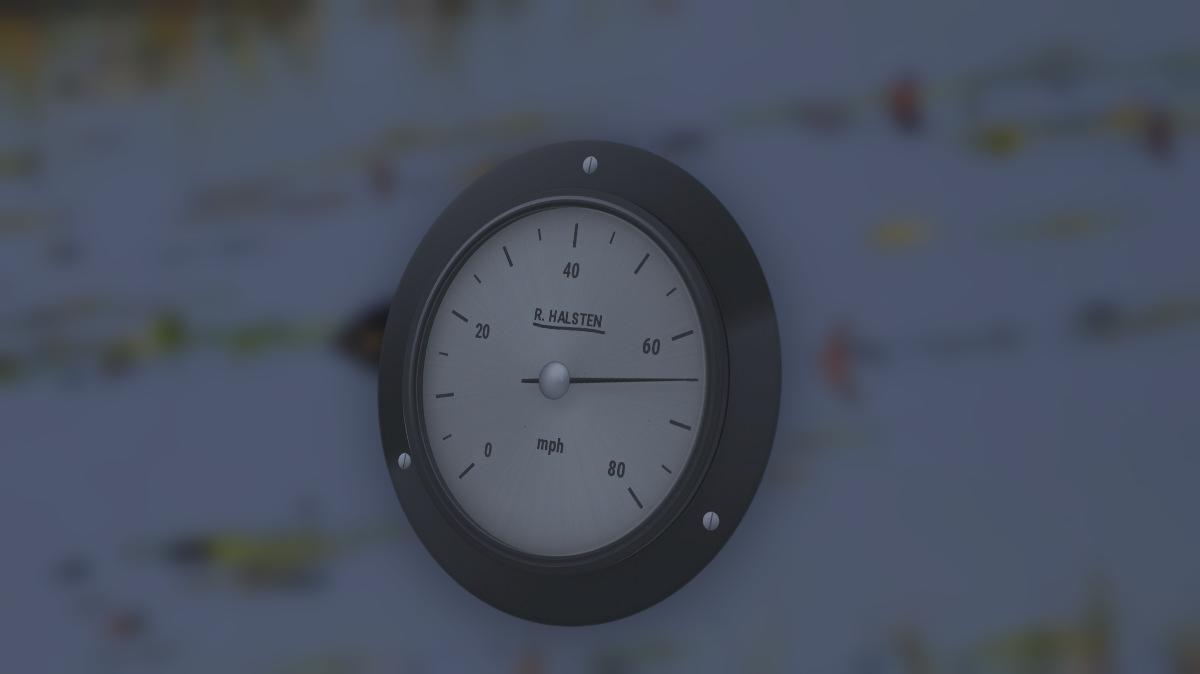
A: 65 mph
